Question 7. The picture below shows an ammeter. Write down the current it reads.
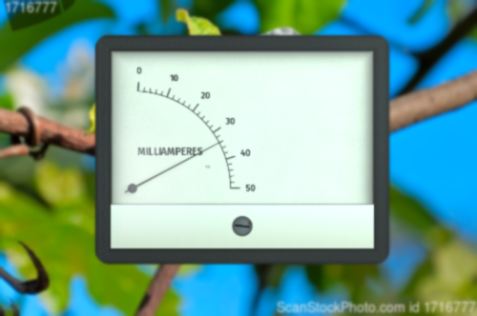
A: 34 mA
